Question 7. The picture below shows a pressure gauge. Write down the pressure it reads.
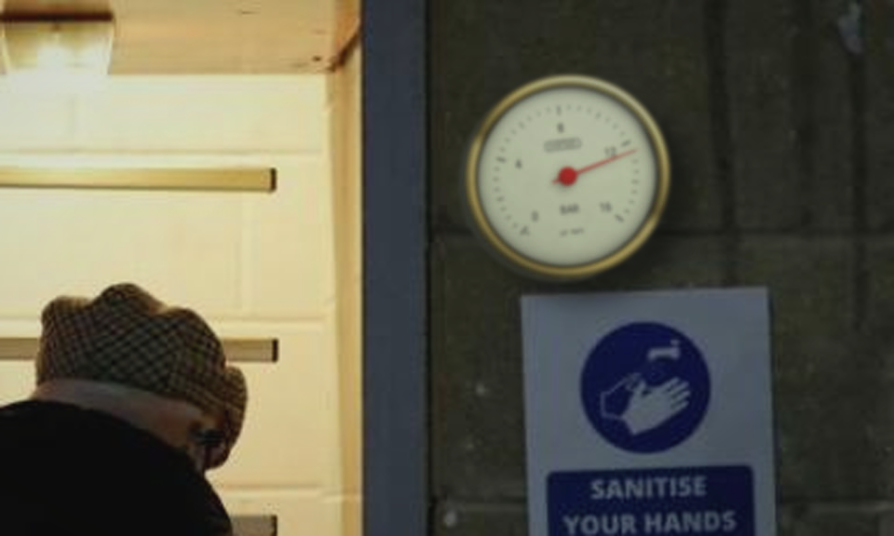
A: 12.5 bar
